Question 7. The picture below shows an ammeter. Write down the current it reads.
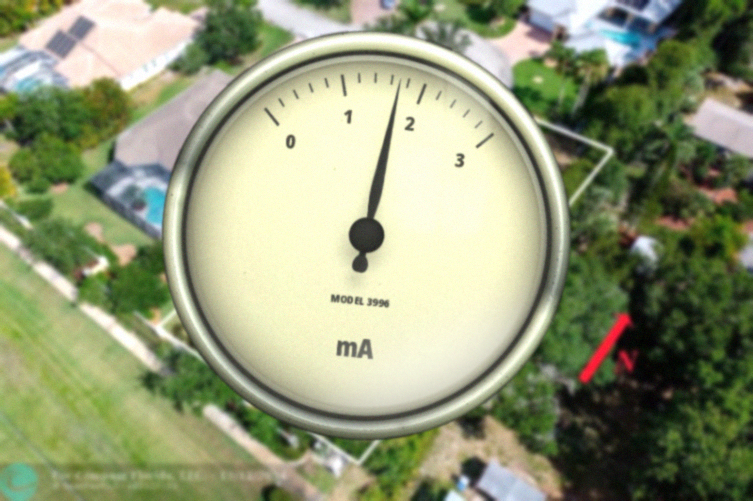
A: 1.7 mA
